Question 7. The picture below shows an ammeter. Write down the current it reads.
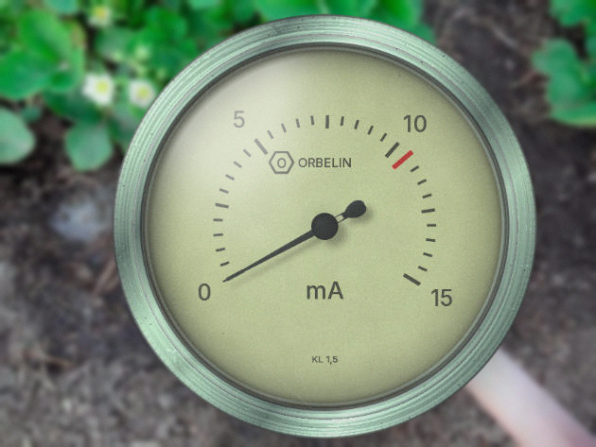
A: 0 mA
